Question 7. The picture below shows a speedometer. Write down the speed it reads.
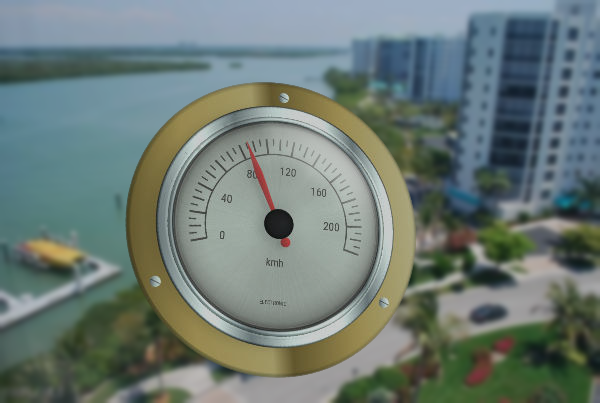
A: 85 km/h
